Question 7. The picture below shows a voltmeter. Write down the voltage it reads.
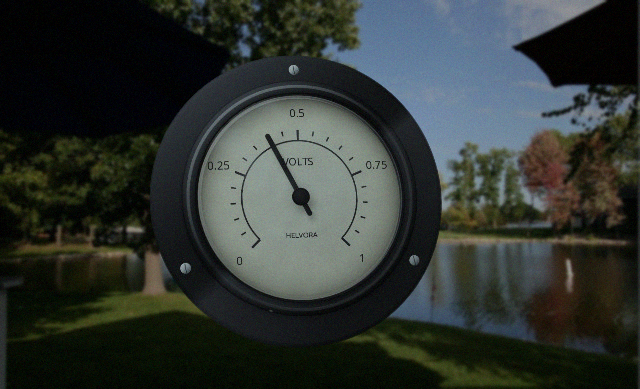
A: 0.4 V
